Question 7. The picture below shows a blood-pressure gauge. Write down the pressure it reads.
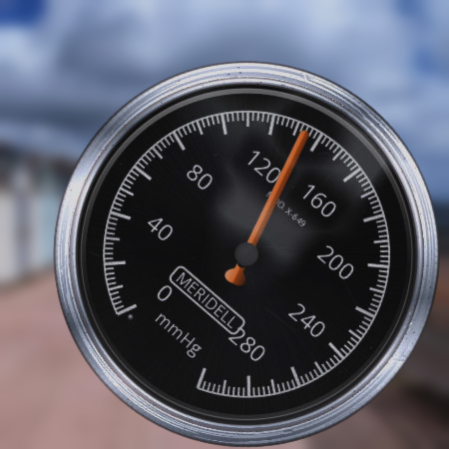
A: 134 mmHg
